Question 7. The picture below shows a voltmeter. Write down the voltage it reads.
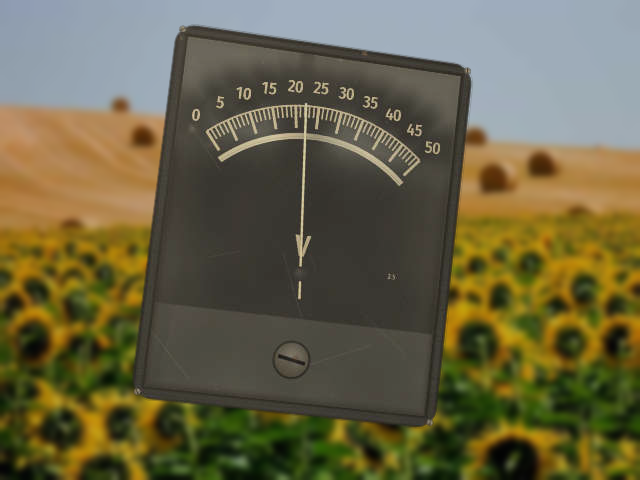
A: 22 V
